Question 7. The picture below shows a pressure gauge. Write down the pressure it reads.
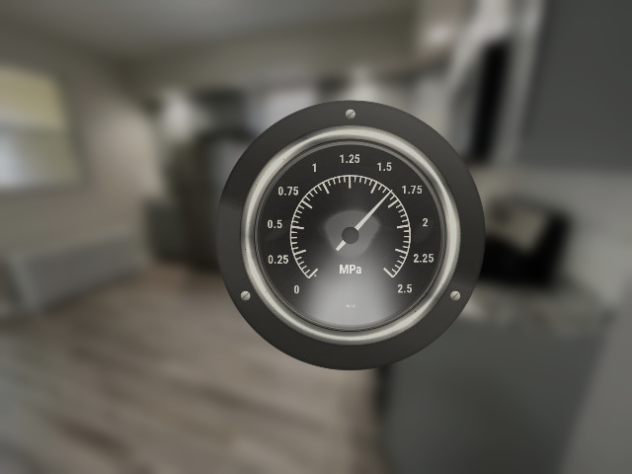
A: 1.65 MPa
